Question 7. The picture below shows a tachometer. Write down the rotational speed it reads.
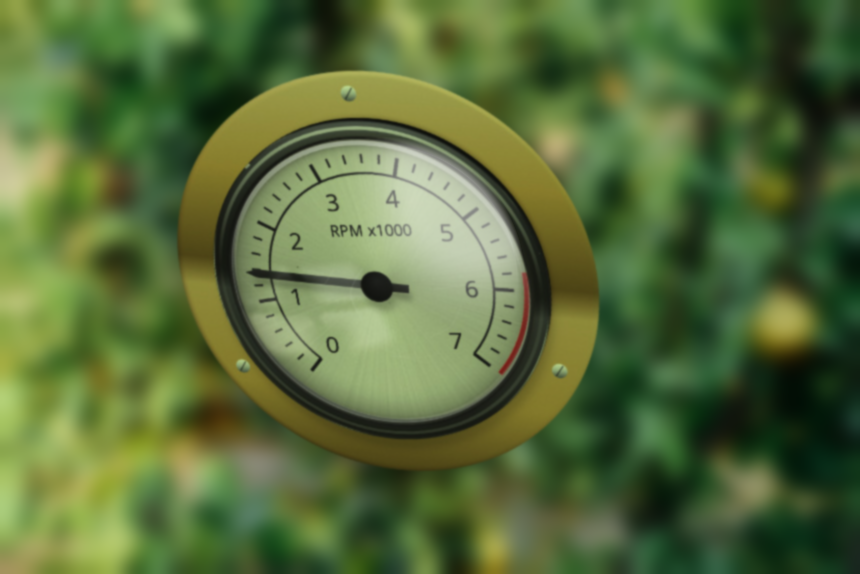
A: 1400 rpm
